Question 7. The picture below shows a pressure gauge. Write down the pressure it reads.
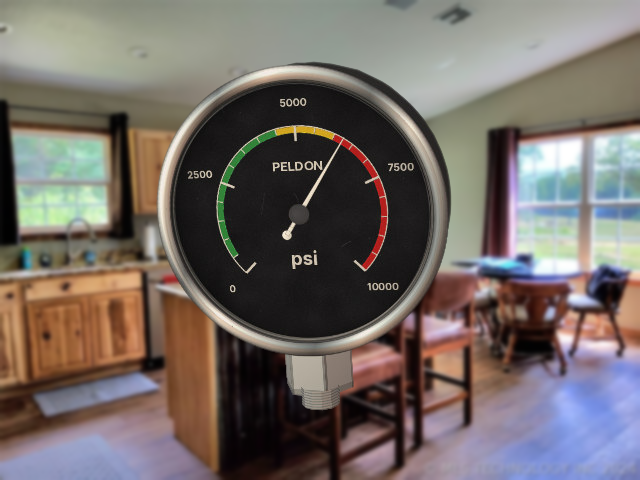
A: 6250 psi
